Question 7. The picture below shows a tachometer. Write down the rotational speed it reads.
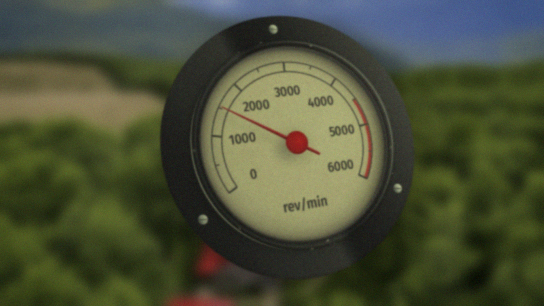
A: 1500 rpm
